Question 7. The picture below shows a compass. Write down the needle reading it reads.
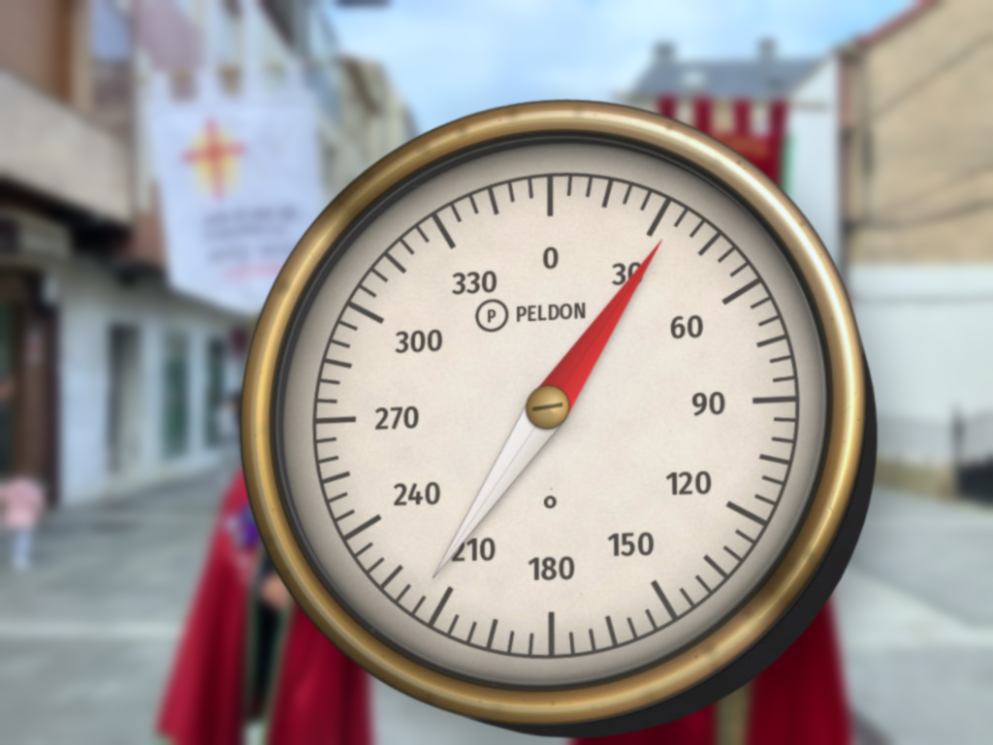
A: 35 °
